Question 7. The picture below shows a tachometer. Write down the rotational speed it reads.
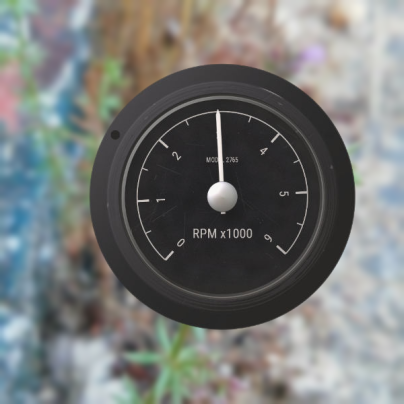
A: 3000 rpm
